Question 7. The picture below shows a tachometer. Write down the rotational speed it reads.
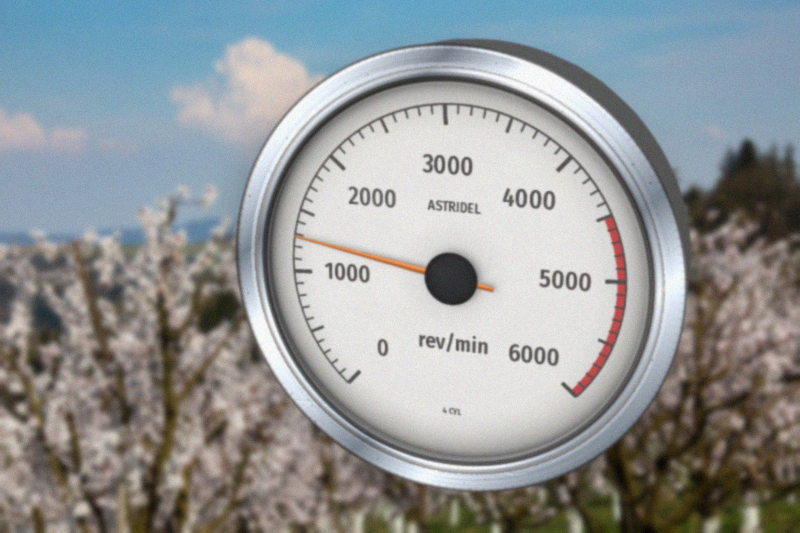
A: 1300 rpm
